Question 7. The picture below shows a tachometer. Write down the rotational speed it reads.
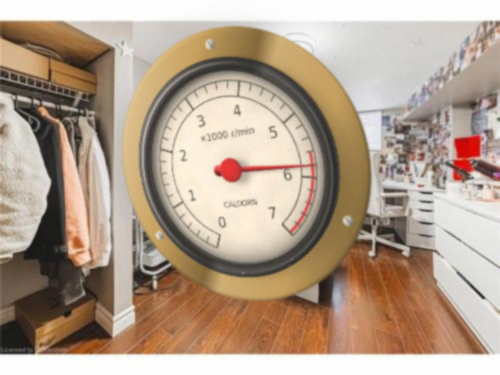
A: 5800 rpm
